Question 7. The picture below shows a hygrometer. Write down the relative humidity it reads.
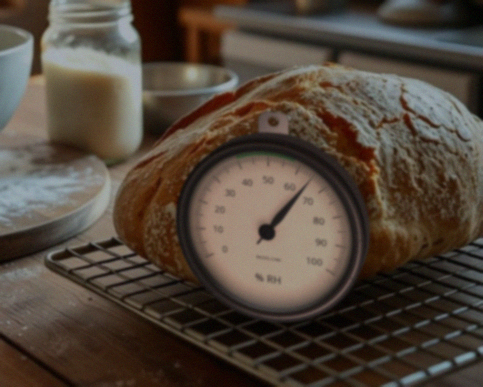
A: 65 %
